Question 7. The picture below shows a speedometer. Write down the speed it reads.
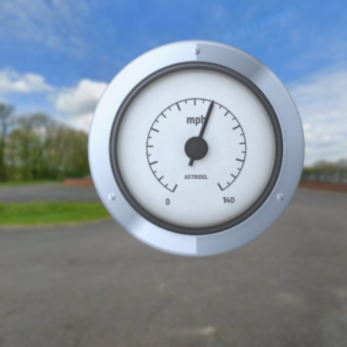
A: 80 mph
